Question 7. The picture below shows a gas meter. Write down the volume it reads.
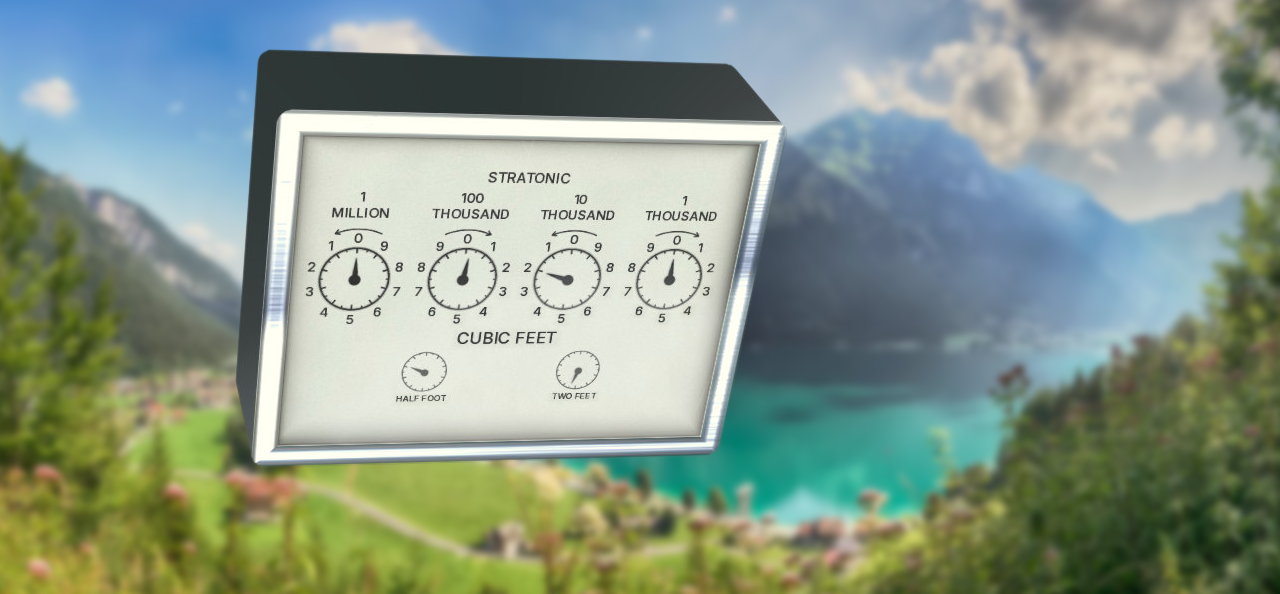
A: 2000 ft³
